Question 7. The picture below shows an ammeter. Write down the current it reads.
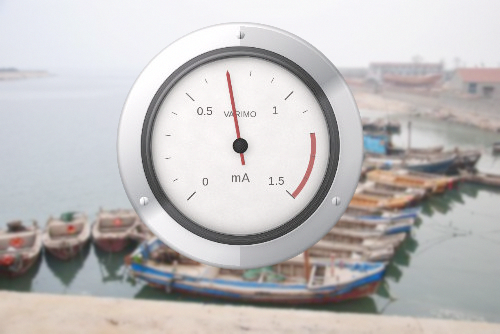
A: 0.7 mA
